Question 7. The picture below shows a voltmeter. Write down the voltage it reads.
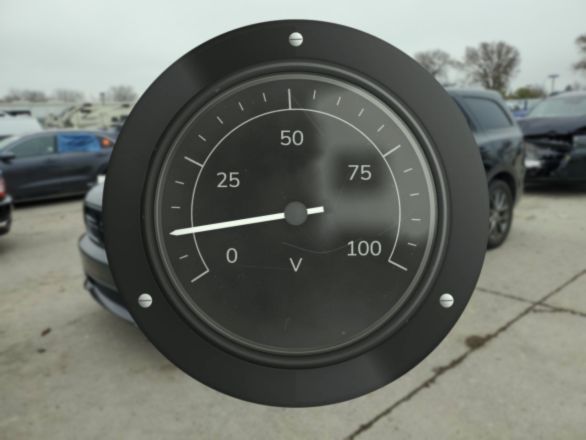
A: 10 V
